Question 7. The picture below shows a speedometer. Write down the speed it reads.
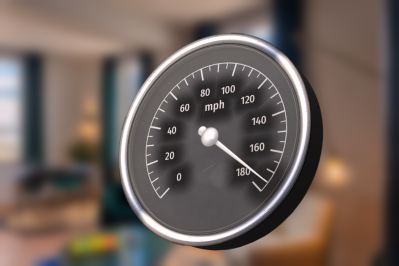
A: 175 mph
